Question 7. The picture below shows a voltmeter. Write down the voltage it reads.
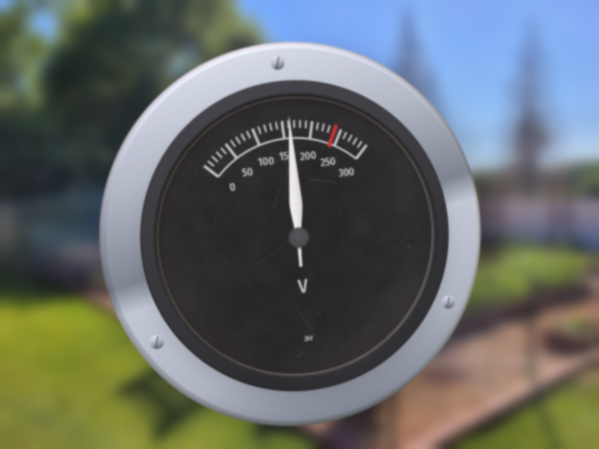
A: 160 V
